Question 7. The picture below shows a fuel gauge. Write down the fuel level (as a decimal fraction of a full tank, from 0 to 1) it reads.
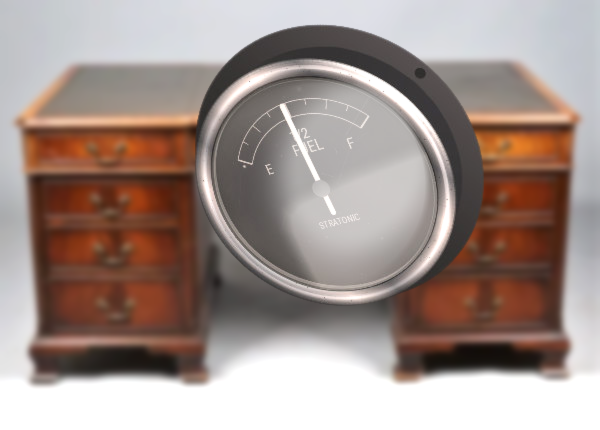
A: 0.5
